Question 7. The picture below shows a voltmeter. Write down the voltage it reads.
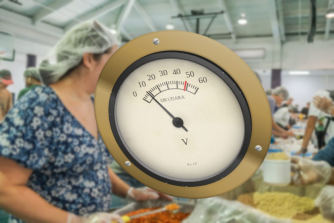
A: 10 V
